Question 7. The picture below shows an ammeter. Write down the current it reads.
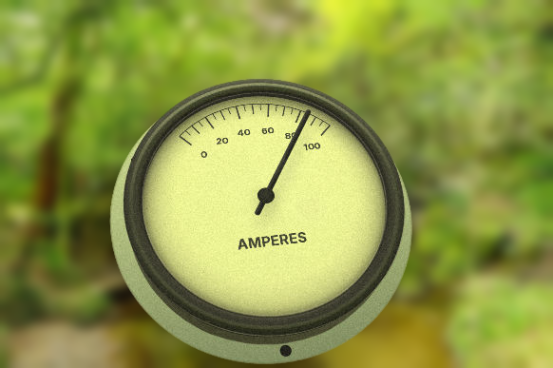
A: 85 A
